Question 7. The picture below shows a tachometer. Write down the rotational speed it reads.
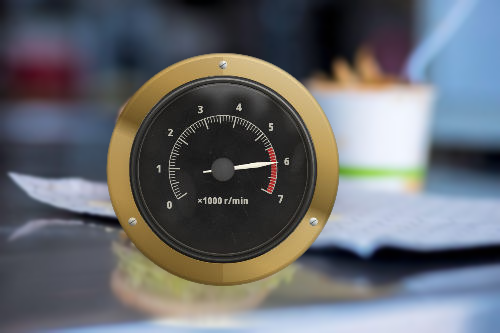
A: 6000 rpm
